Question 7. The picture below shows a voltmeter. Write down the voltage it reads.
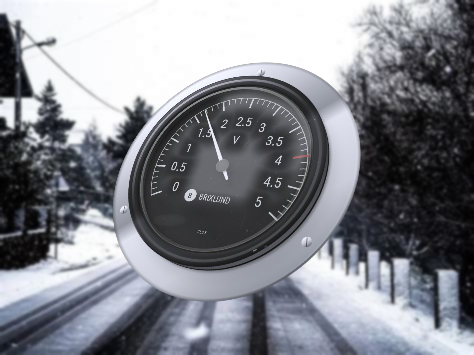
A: 1.7 V
